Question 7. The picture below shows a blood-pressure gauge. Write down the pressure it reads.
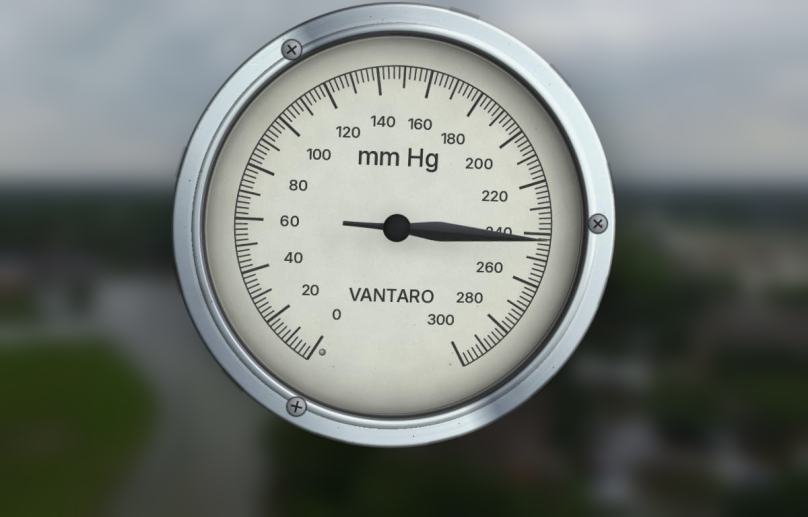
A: 242 mmHg
